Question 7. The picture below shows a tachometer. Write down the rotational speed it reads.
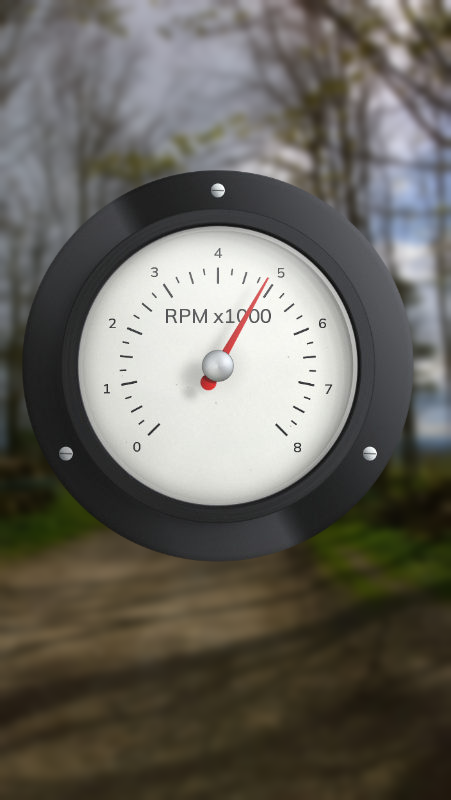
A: 4875 rpm
